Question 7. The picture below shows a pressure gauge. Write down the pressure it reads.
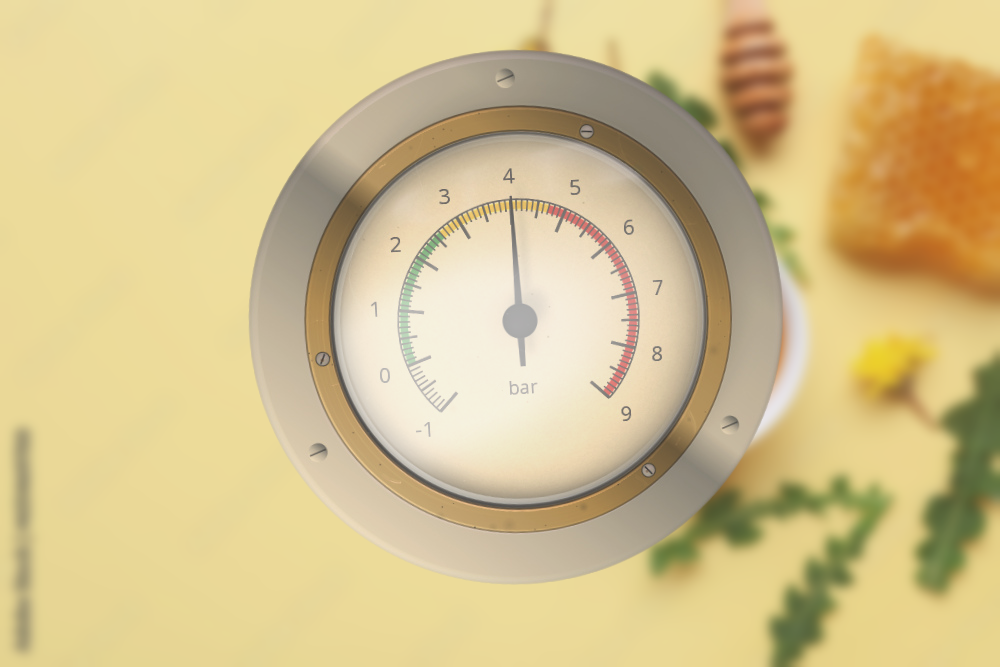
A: 4 bar
